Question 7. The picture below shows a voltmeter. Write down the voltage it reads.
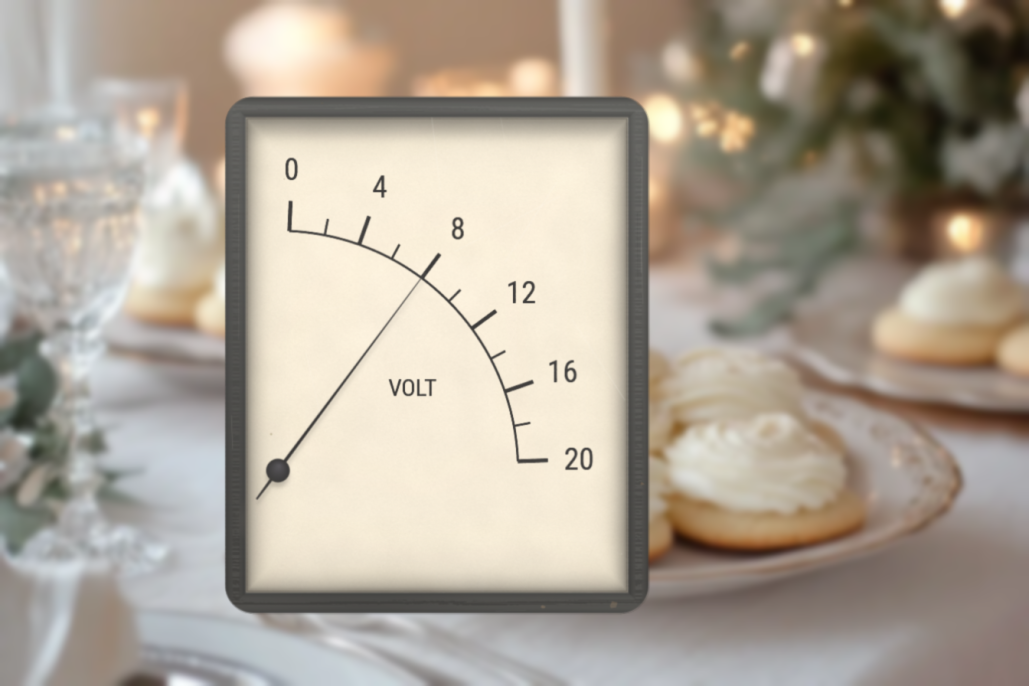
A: 8 V
